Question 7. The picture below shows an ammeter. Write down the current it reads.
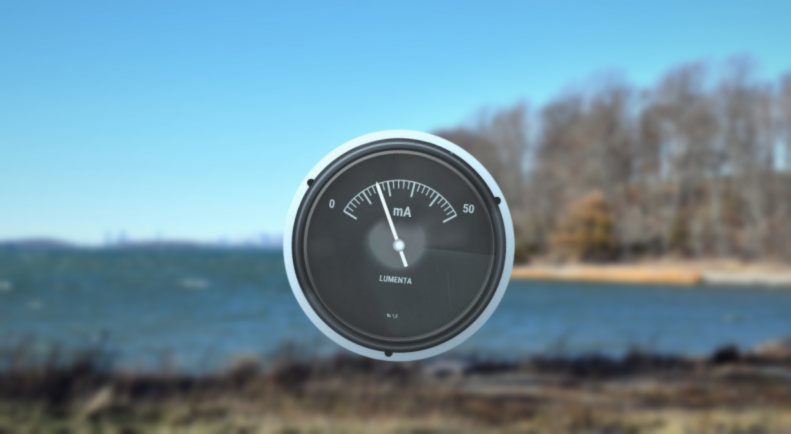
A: 16 mA
